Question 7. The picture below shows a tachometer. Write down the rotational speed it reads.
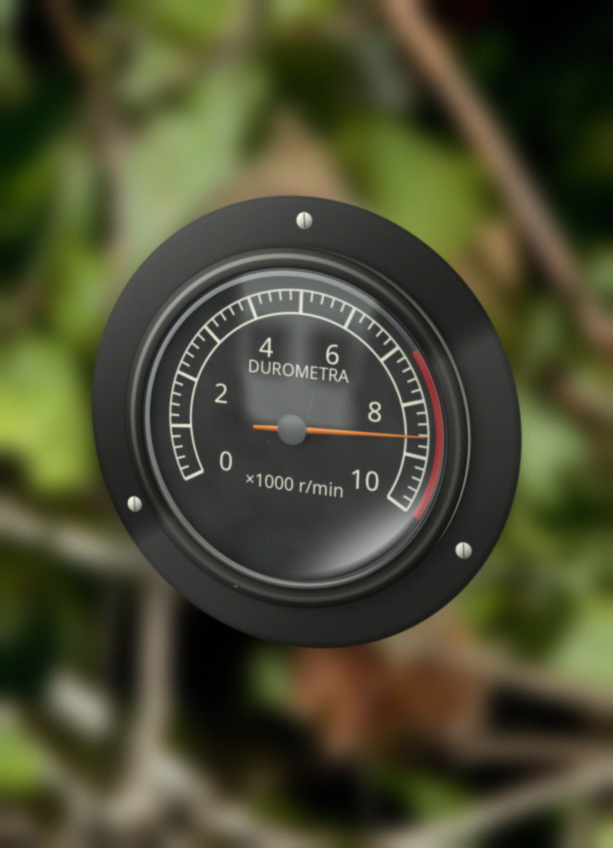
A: 8600 rpm
